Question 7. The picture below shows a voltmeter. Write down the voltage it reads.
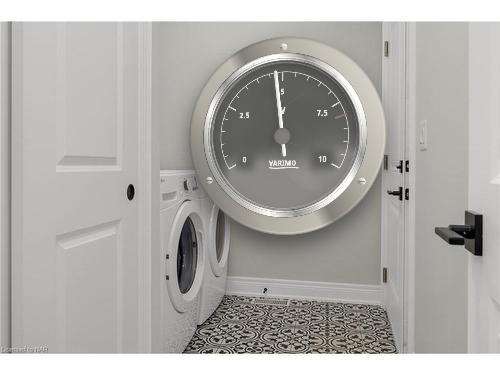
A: 4.75 V
